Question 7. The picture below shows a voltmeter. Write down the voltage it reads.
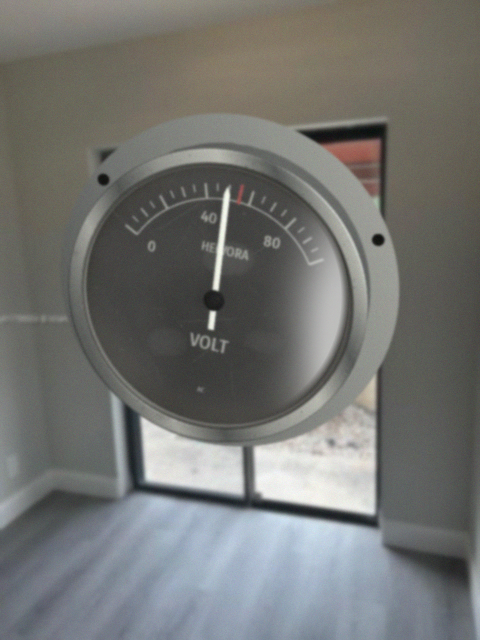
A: 50 V
